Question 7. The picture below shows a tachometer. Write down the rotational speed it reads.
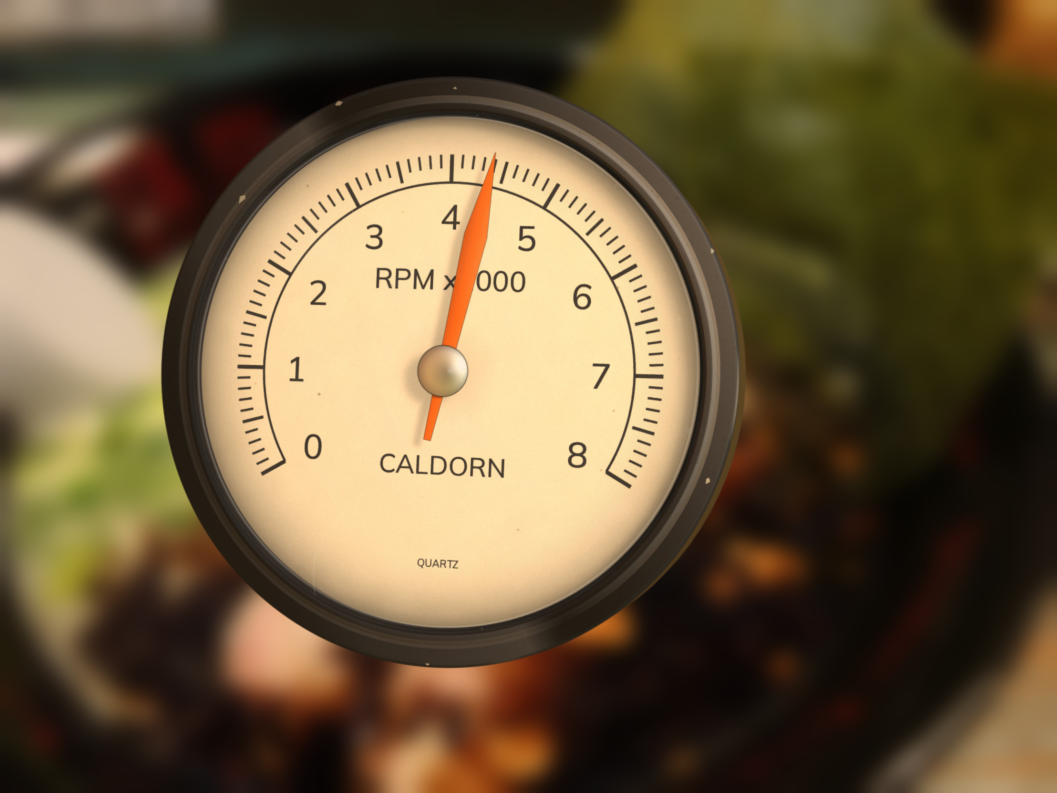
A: 4400 rpm
